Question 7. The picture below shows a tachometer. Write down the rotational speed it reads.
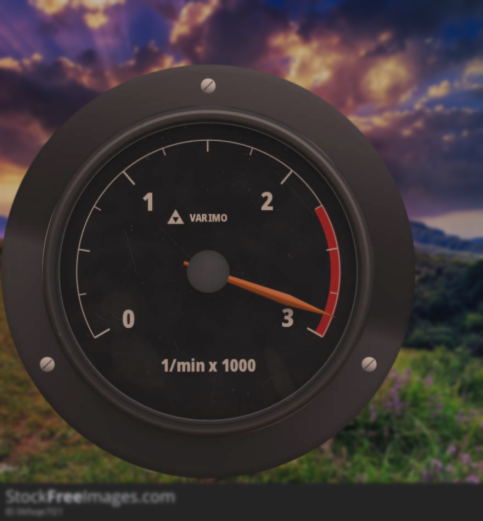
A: 2875 rpm
